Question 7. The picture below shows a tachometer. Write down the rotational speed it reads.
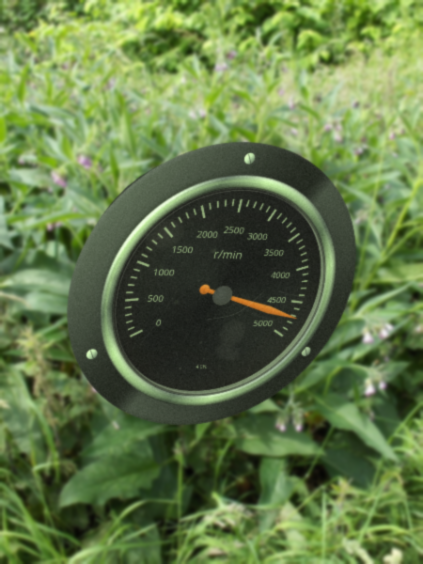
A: 4700 rpm
